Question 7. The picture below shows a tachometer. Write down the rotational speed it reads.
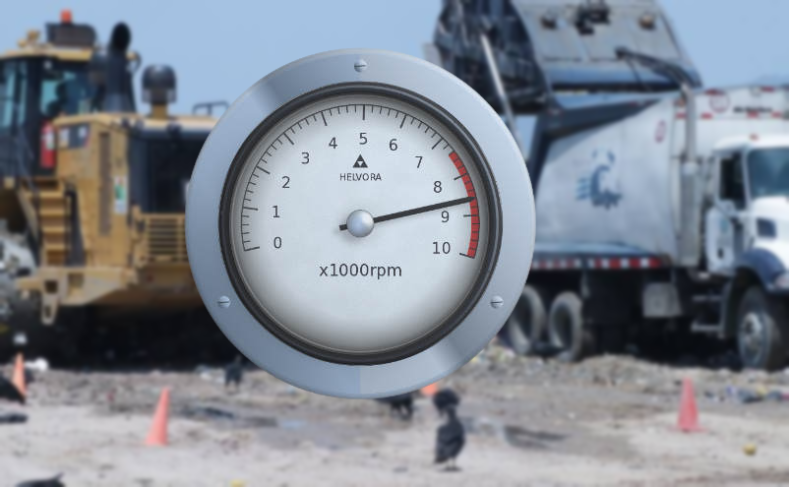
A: 8600 rpm
